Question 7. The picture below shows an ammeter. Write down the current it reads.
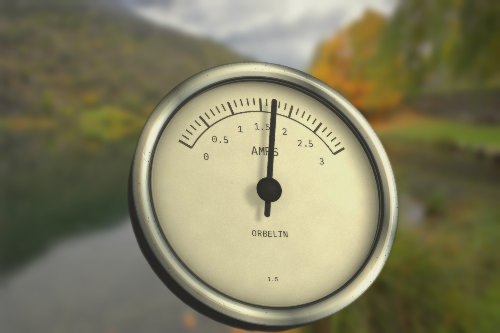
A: 1.7 A
